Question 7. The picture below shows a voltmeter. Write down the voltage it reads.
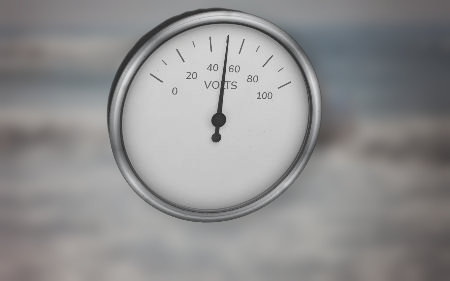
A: 50 V
